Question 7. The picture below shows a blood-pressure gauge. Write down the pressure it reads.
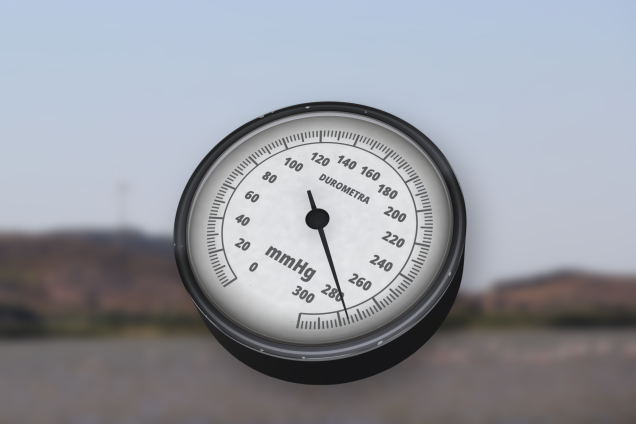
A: 276 mmHg
